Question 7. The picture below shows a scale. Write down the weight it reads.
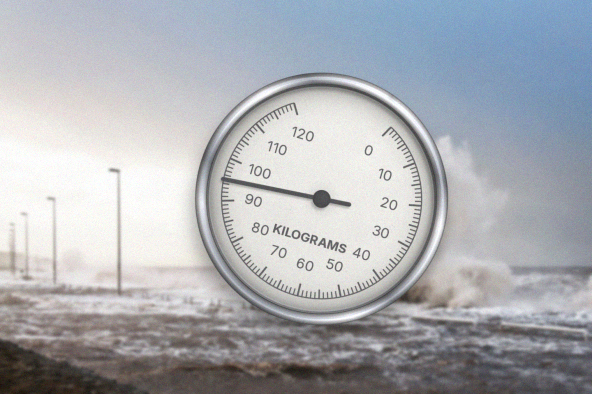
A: 95 kg
